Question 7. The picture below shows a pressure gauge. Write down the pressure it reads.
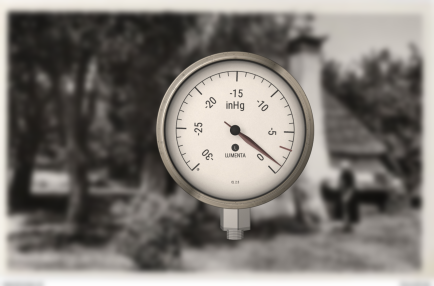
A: -1 inHg
